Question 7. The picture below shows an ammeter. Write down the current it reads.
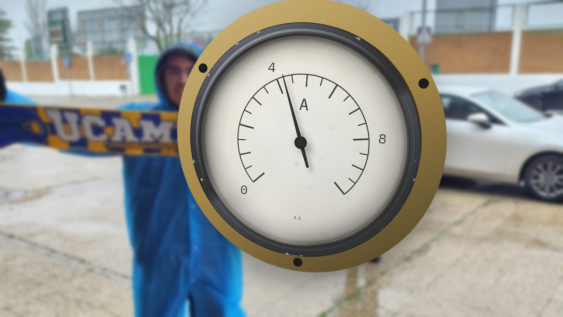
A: 4.25 A
